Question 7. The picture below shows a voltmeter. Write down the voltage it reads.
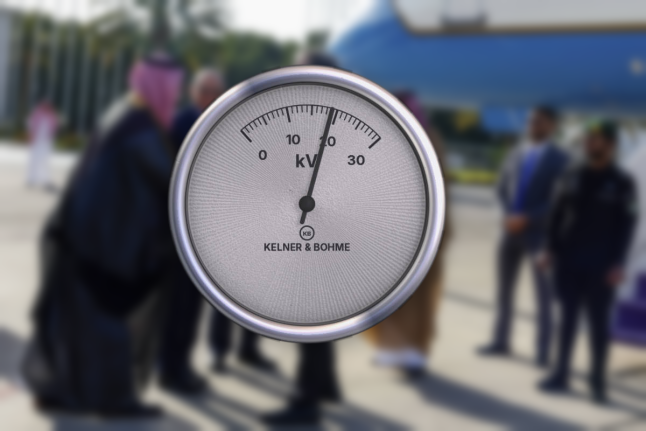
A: 19 kV
